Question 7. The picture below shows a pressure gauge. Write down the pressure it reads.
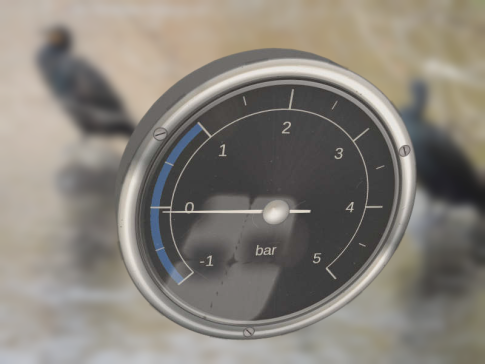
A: 0 bar
